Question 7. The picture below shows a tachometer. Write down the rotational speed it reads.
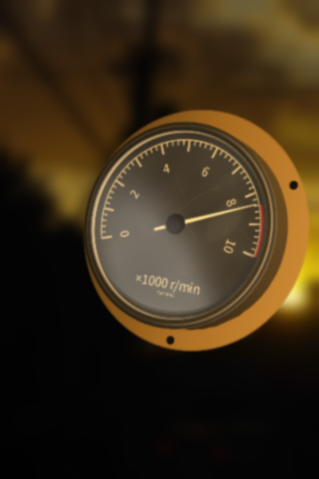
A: 8400 rpm
